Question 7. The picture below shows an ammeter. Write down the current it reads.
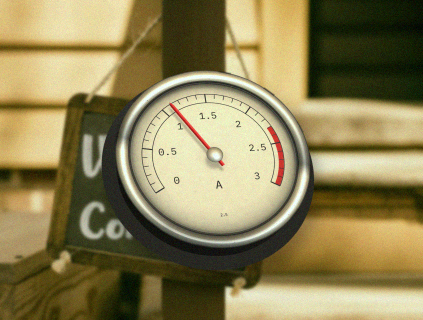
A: 1.1 A
